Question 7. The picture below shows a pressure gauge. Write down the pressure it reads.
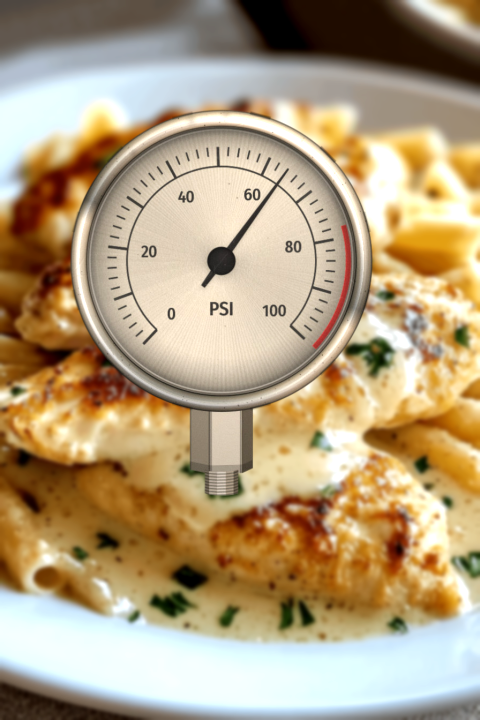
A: 64 psi
